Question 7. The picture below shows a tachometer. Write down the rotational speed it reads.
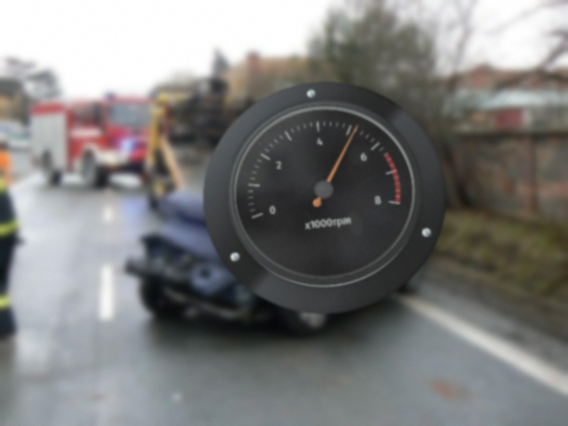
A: 5200 rpm
